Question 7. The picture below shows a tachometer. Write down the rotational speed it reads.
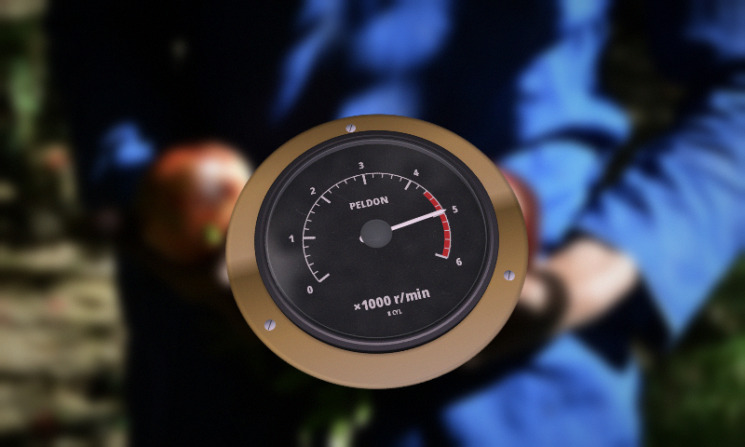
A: 5000 rpm
